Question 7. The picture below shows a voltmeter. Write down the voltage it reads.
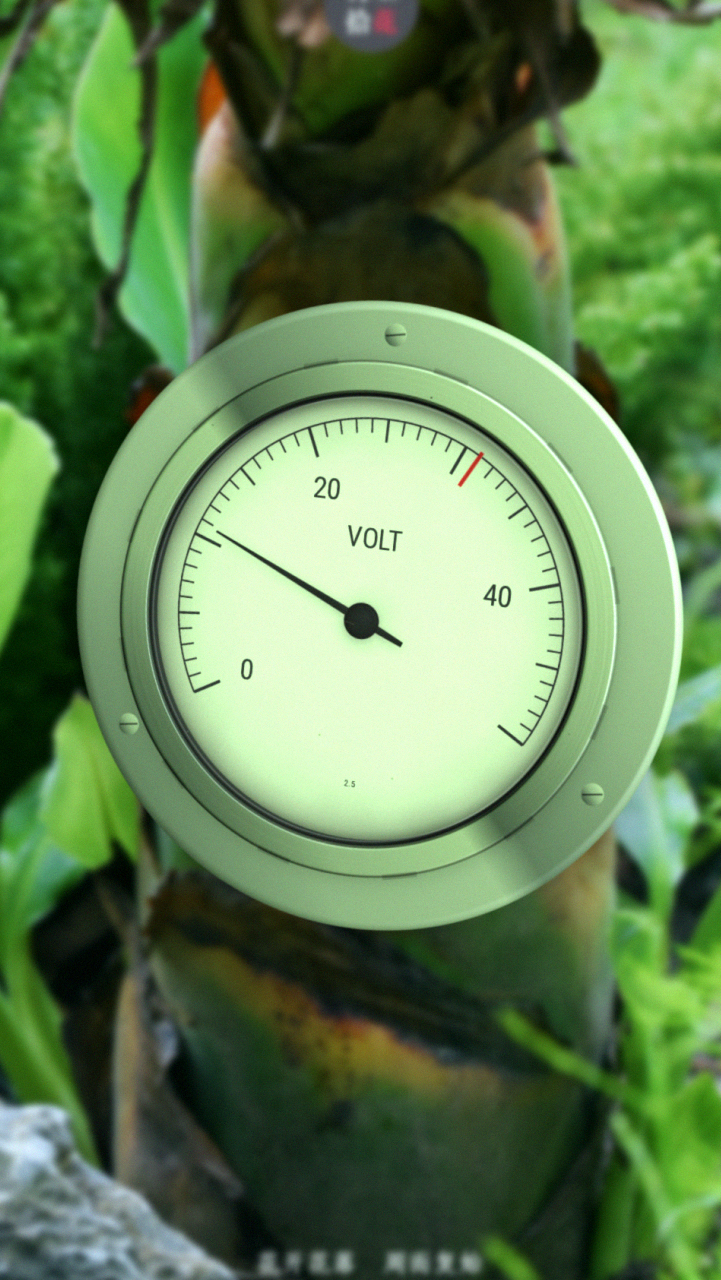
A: 11 V
